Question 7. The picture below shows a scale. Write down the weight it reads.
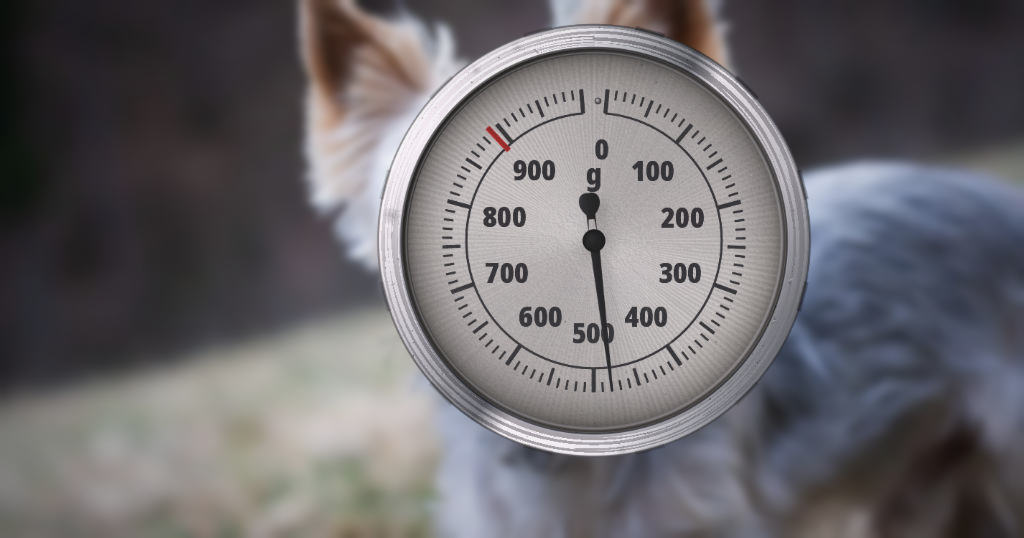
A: 480 g
